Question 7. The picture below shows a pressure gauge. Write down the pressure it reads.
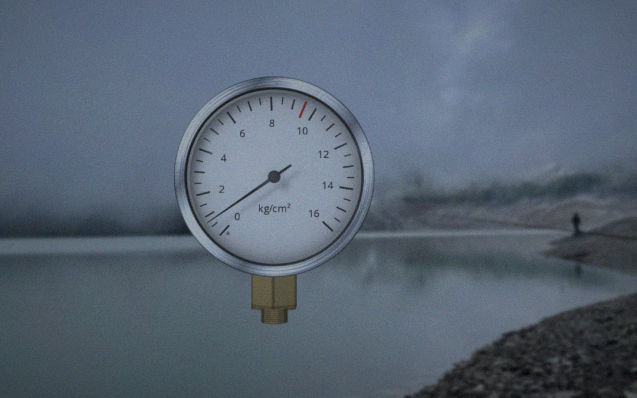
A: 0.75 kg/cm²
